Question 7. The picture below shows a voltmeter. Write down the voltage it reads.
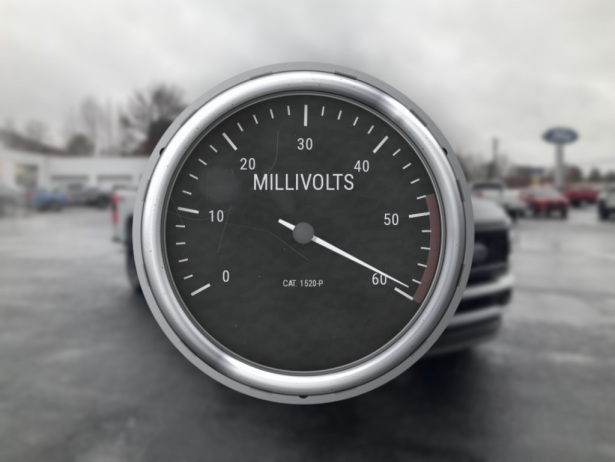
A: 59 mV
